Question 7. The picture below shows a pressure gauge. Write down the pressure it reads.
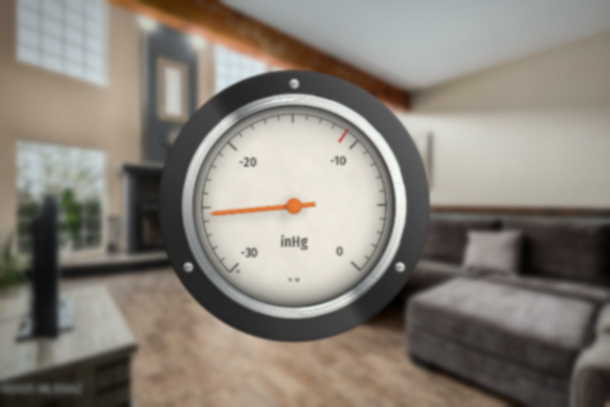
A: -25.5 inHg
